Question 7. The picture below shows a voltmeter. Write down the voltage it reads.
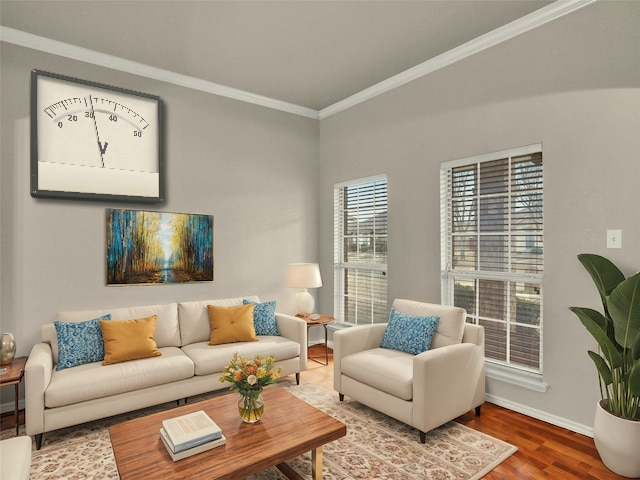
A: 32 V
